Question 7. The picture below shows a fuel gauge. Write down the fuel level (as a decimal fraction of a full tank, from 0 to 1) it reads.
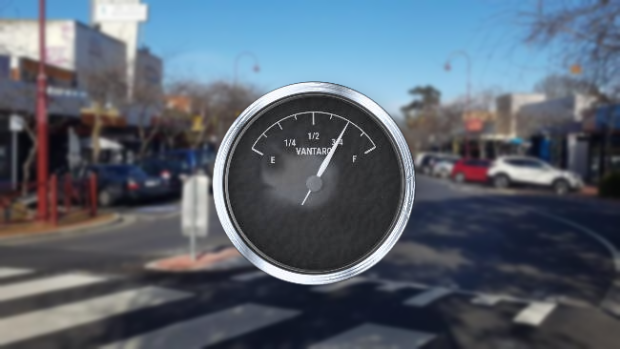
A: 0.75
